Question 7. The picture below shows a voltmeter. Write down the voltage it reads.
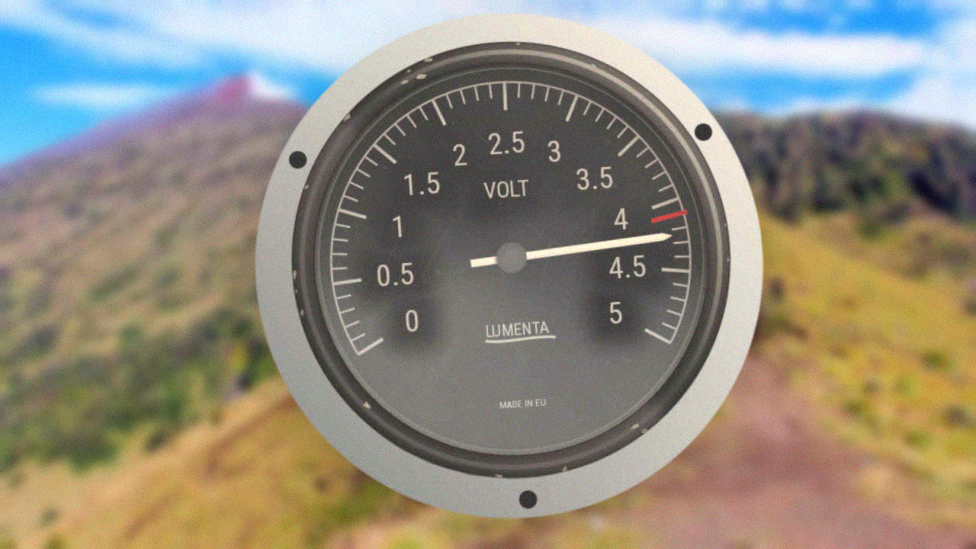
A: 4.25 V
